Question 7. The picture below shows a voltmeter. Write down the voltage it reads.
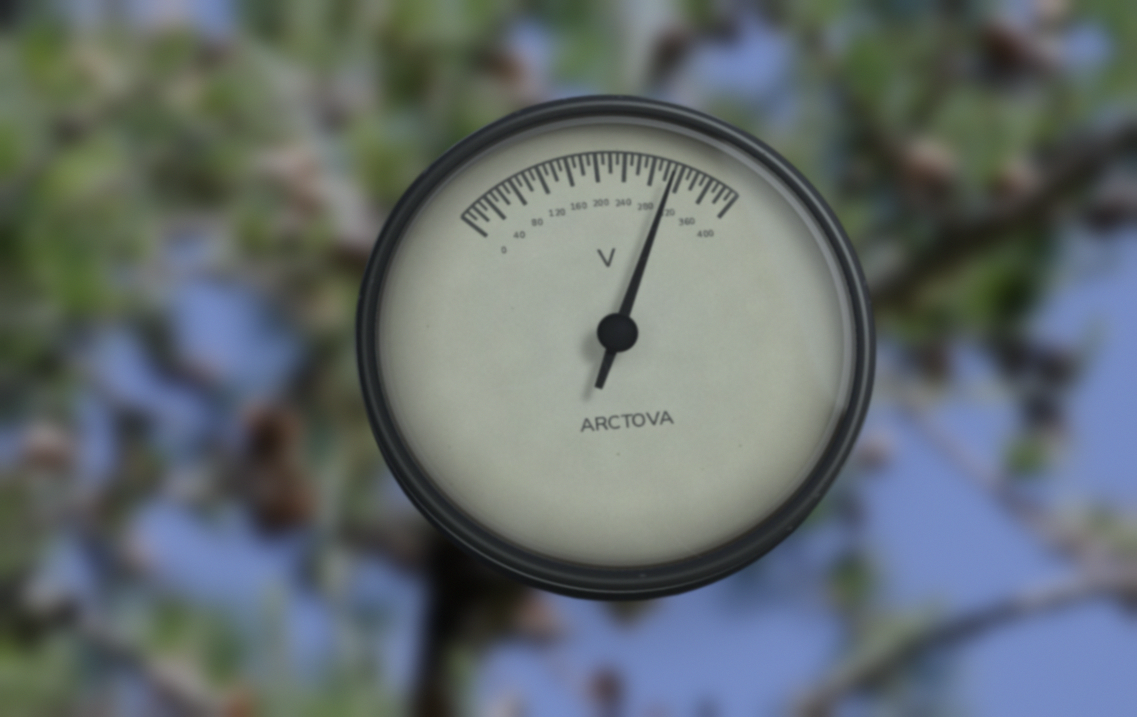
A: 310 V
